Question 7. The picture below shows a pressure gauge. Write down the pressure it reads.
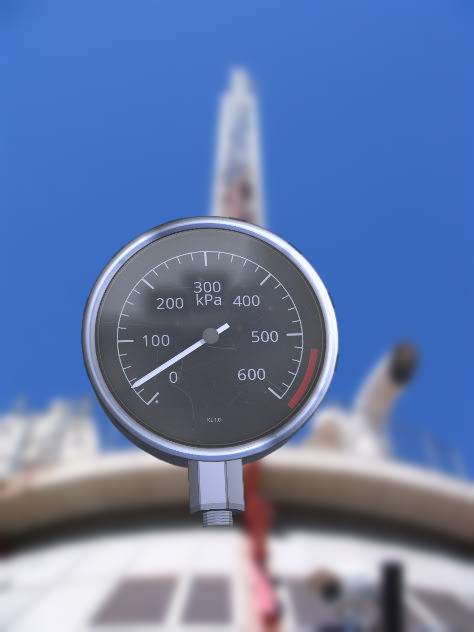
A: 30 kPa
